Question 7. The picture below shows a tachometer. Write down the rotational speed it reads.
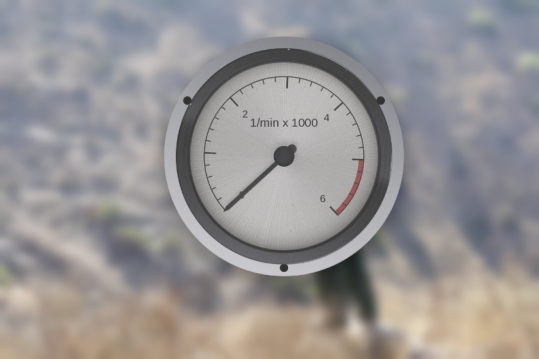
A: 0 rpm
